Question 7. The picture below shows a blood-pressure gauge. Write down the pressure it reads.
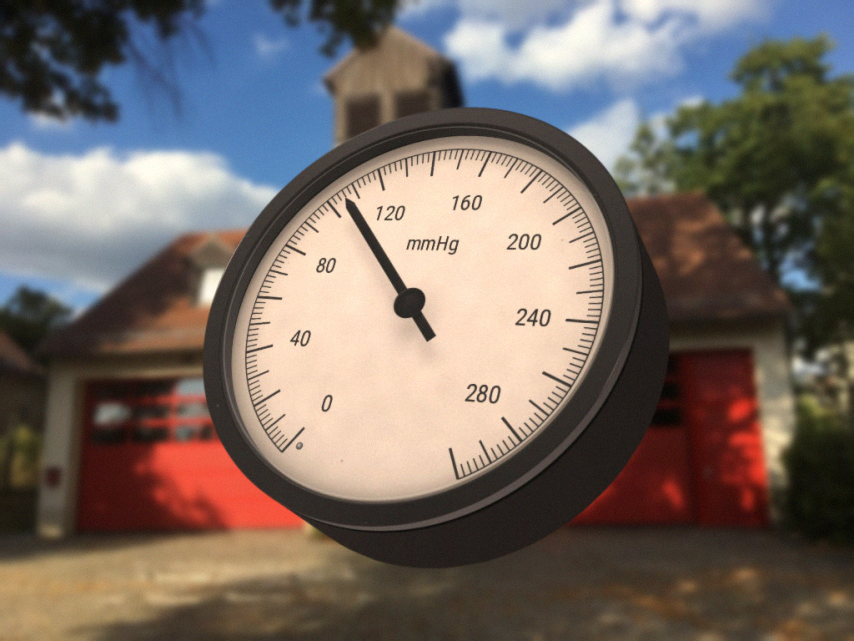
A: 106 mmHg
